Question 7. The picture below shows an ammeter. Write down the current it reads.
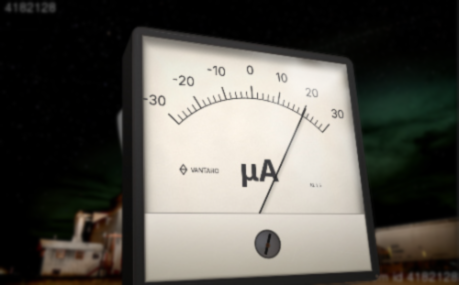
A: 20 µA
